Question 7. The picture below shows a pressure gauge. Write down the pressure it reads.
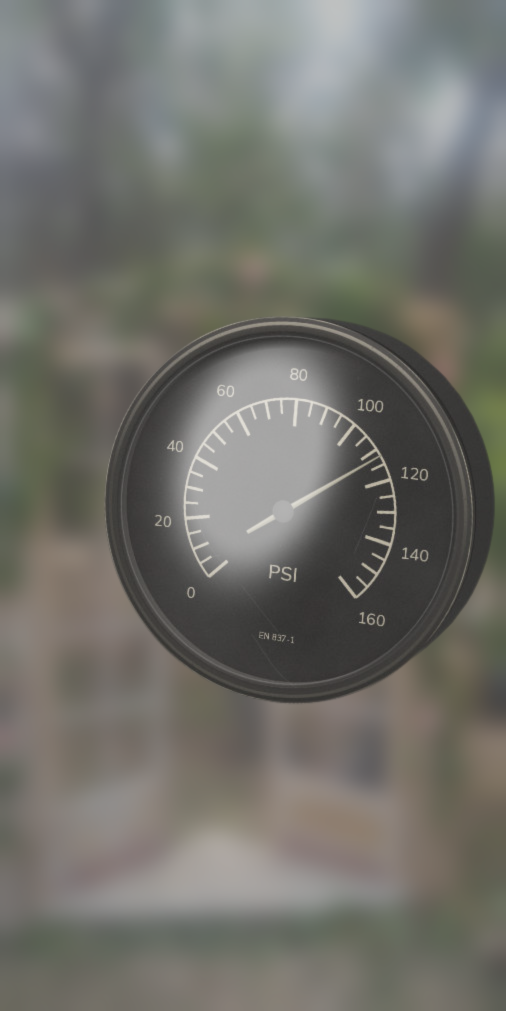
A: 112.5 psi
